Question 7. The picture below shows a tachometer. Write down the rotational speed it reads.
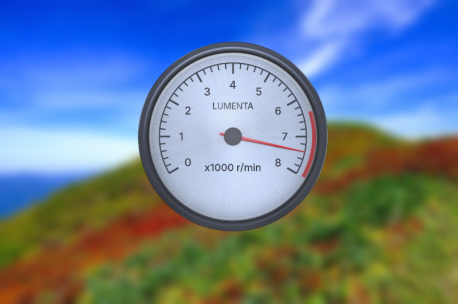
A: 7400 rpm
